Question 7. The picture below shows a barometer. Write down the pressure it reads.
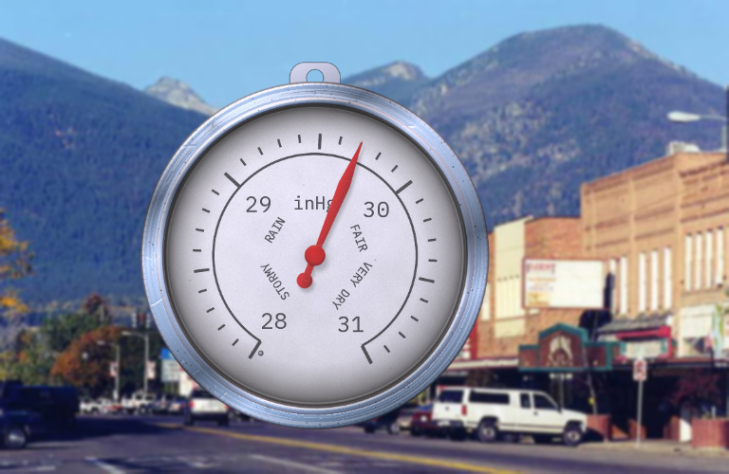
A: 29.7 inHg
